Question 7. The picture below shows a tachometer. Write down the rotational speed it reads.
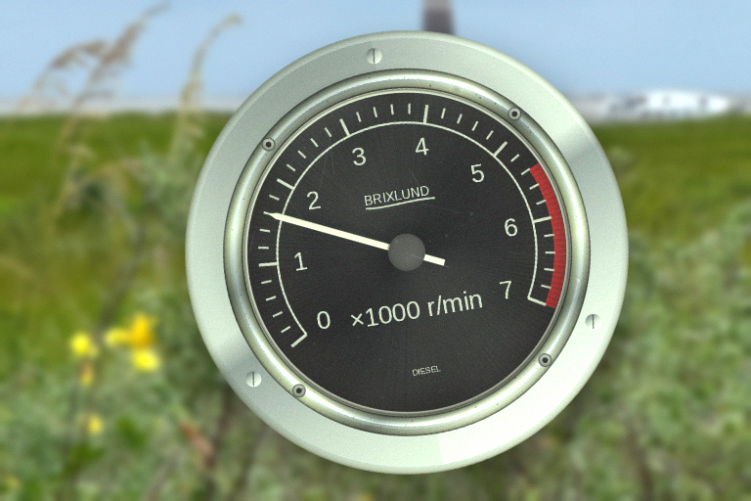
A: 1600 rpm
